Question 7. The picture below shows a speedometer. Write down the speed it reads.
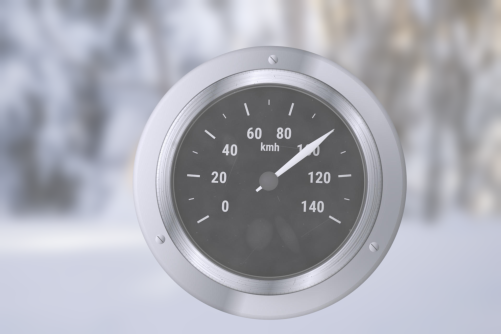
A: 100 km/h
